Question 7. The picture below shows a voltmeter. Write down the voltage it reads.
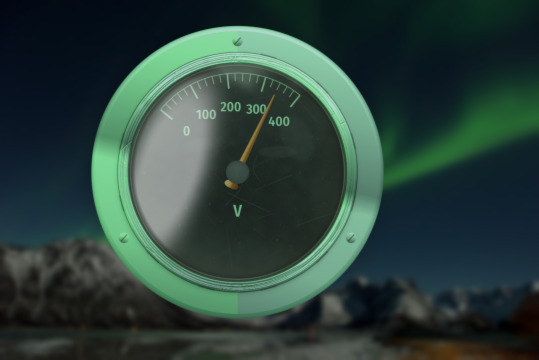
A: 340 V
